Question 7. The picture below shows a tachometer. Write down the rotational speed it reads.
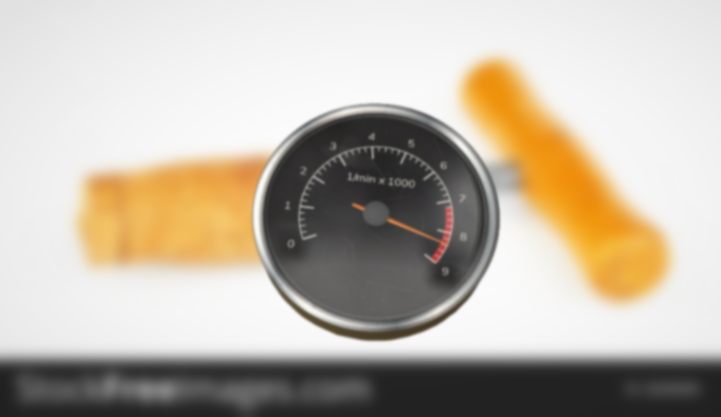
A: 8400 rpm
